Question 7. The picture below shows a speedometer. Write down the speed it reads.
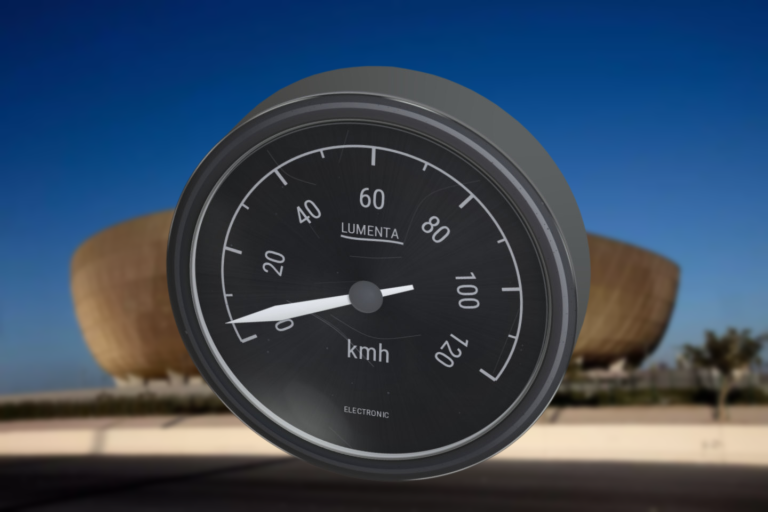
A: 5 km/h
